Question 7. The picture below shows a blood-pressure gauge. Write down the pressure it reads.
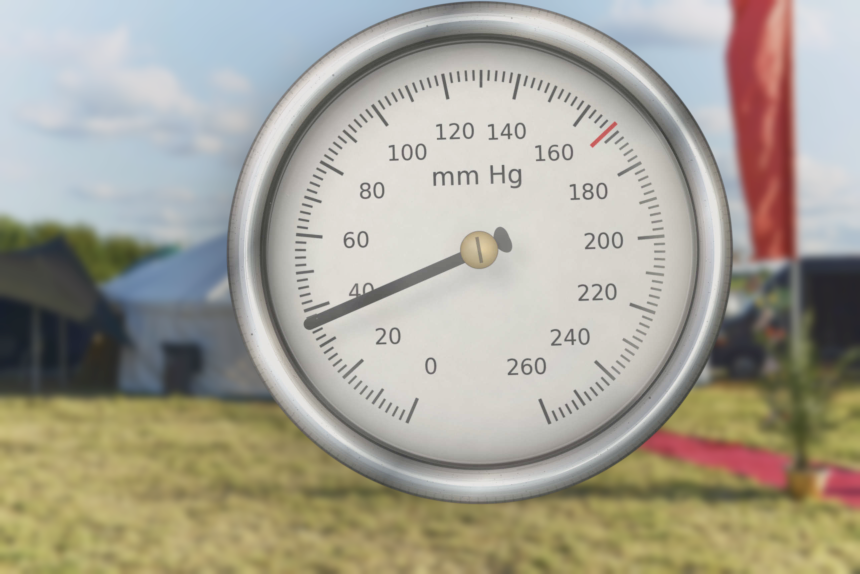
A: 36 mmHg
